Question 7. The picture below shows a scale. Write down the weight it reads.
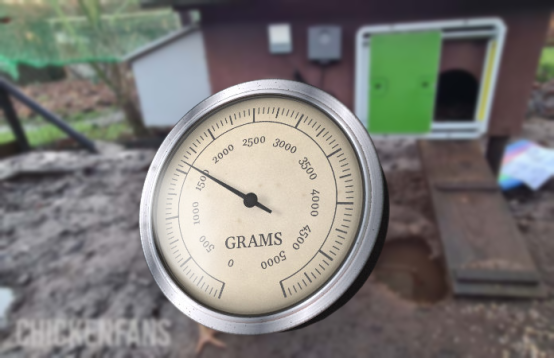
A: 1600 g
